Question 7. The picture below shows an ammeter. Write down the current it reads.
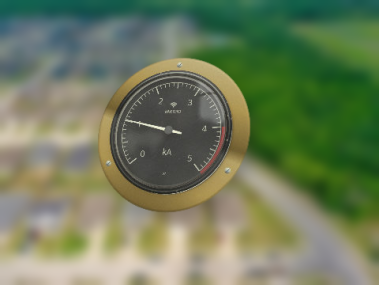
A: 1 kA
